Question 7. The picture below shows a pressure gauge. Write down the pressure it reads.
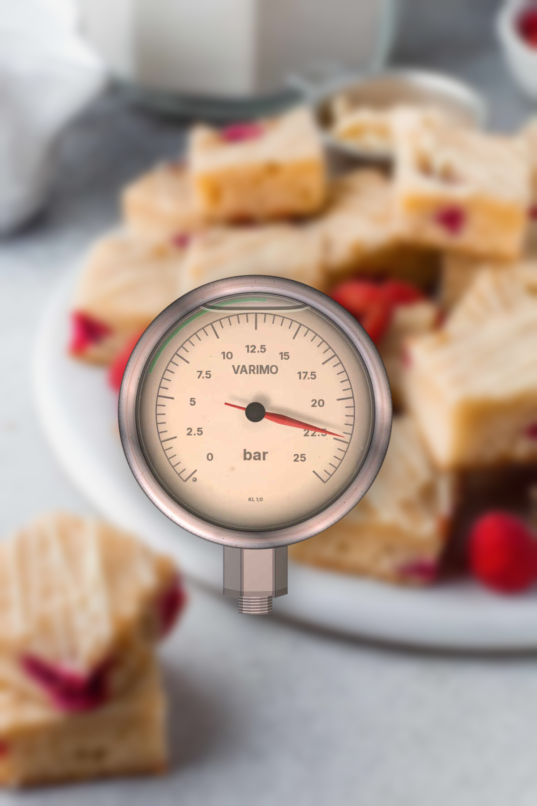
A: 22.25 bar
